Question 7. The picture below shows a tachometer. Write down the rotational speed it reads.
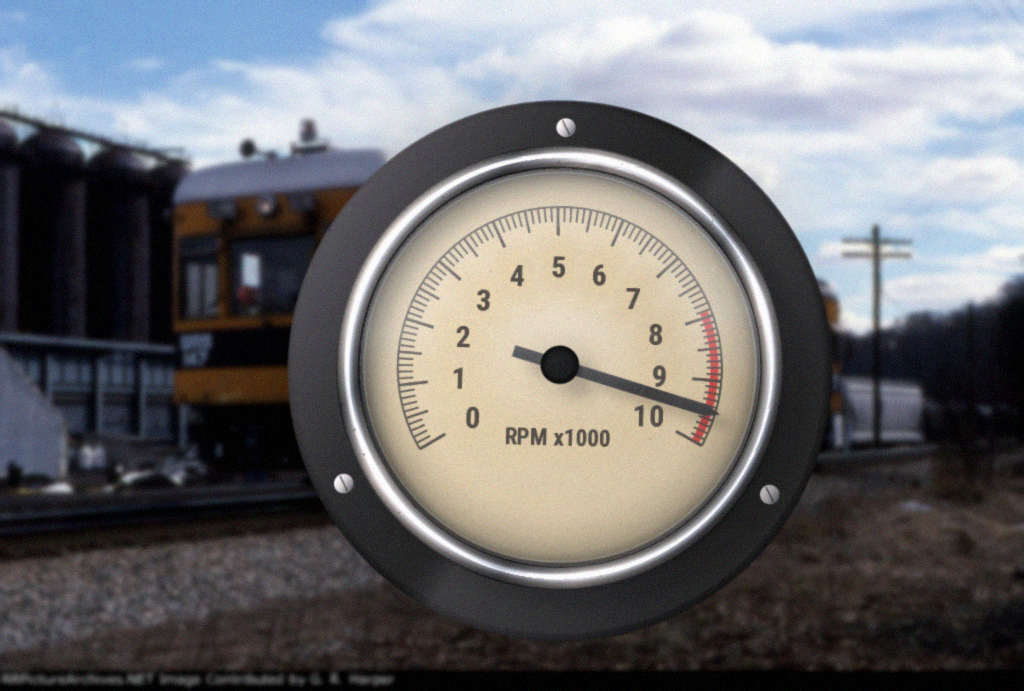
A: 9500 rpm
